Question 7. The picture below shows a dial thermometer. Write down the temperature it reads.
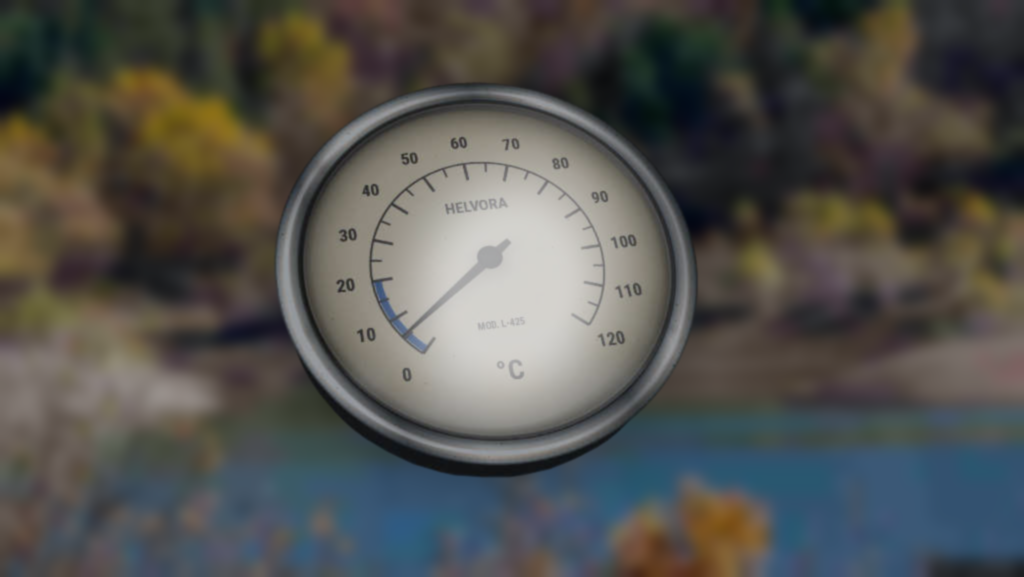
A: 5 °C
